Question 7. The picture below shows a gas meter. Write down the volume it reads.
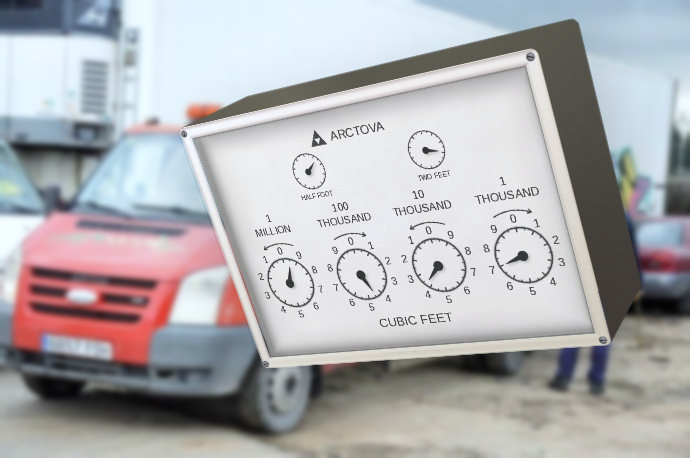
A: 943700 ft³
